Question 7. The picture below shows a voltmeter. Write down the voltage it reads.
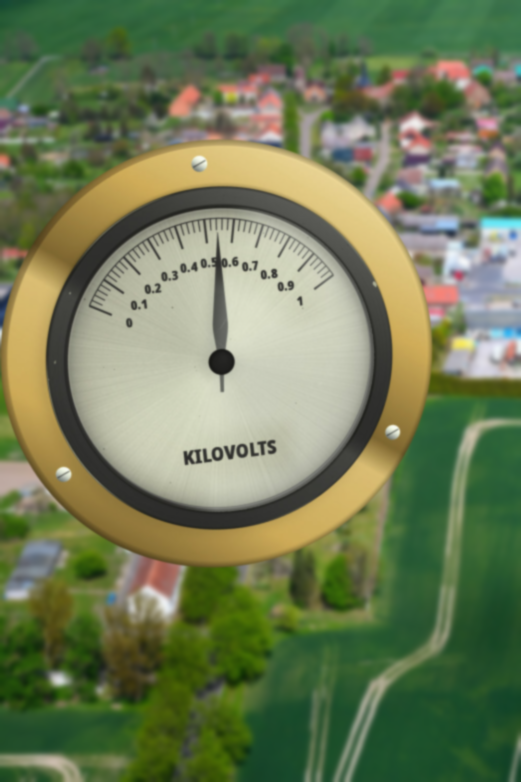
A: 0.54 kV
